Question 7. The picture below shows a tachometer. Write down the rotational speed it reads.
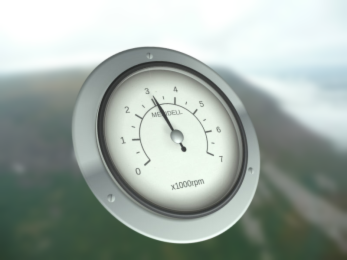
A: 3000 rpm
